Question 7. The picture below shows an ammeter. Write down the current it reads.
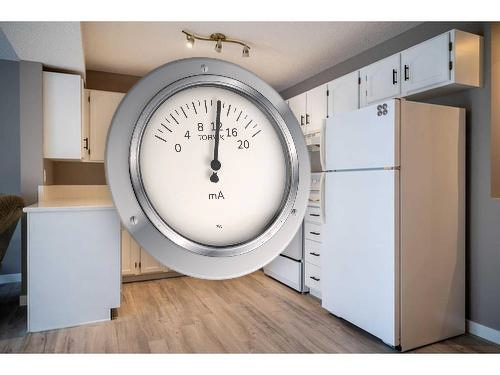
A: 12 mA
